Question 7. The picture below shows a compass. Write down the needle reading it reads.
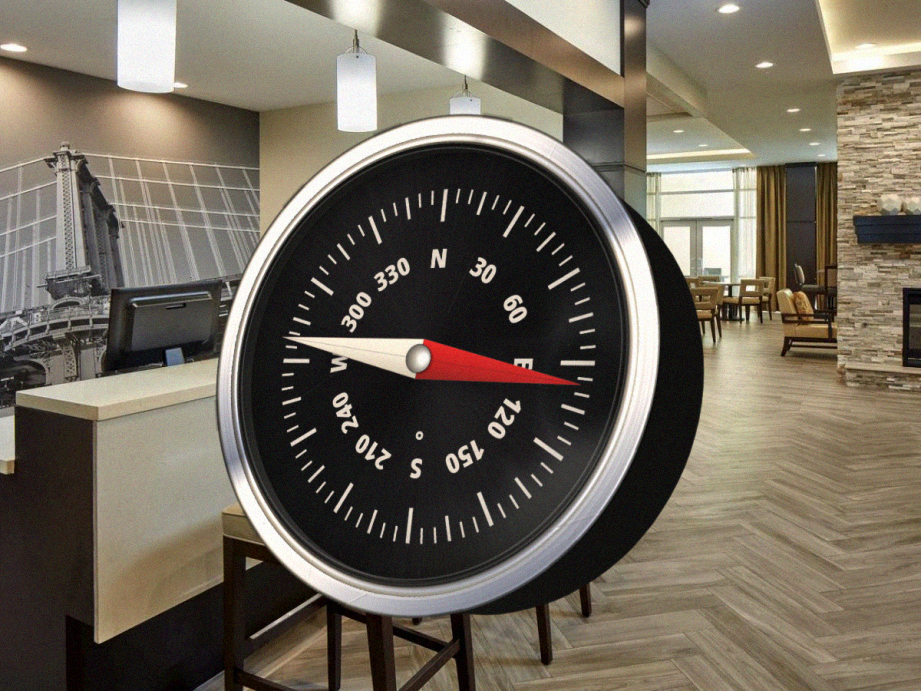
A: 97.5 °
